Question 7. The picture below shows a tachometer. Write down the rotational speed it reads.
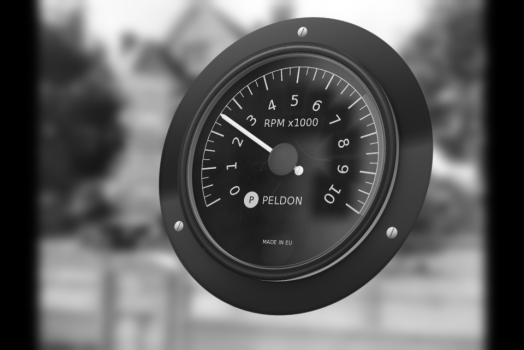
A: 2500 rpm
